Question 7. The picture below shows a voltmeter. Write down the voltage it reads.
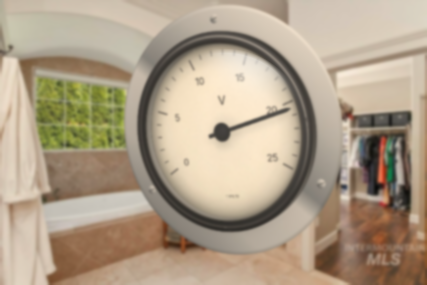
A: 20.5 V
